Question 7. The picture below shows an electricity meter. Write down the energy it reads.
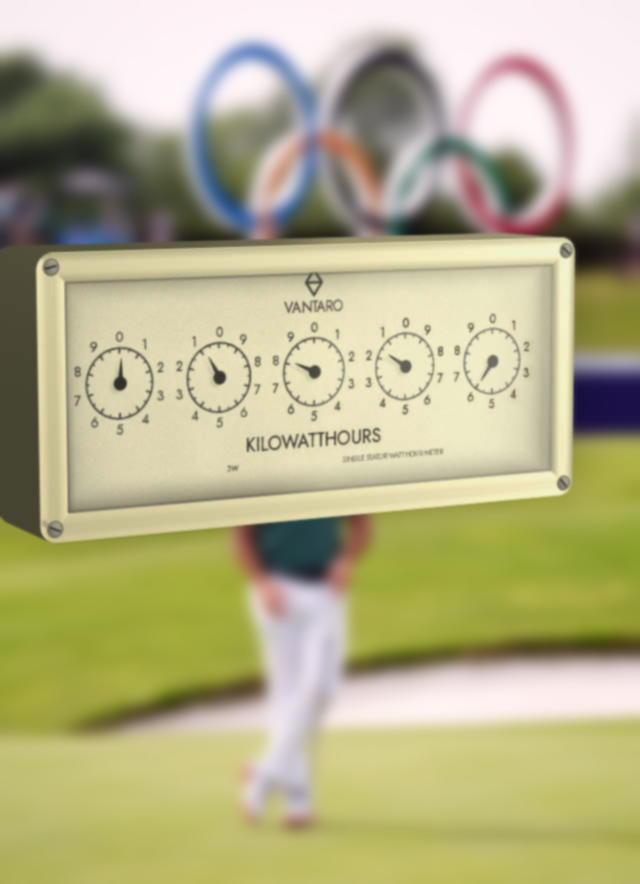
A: 816 kWh
